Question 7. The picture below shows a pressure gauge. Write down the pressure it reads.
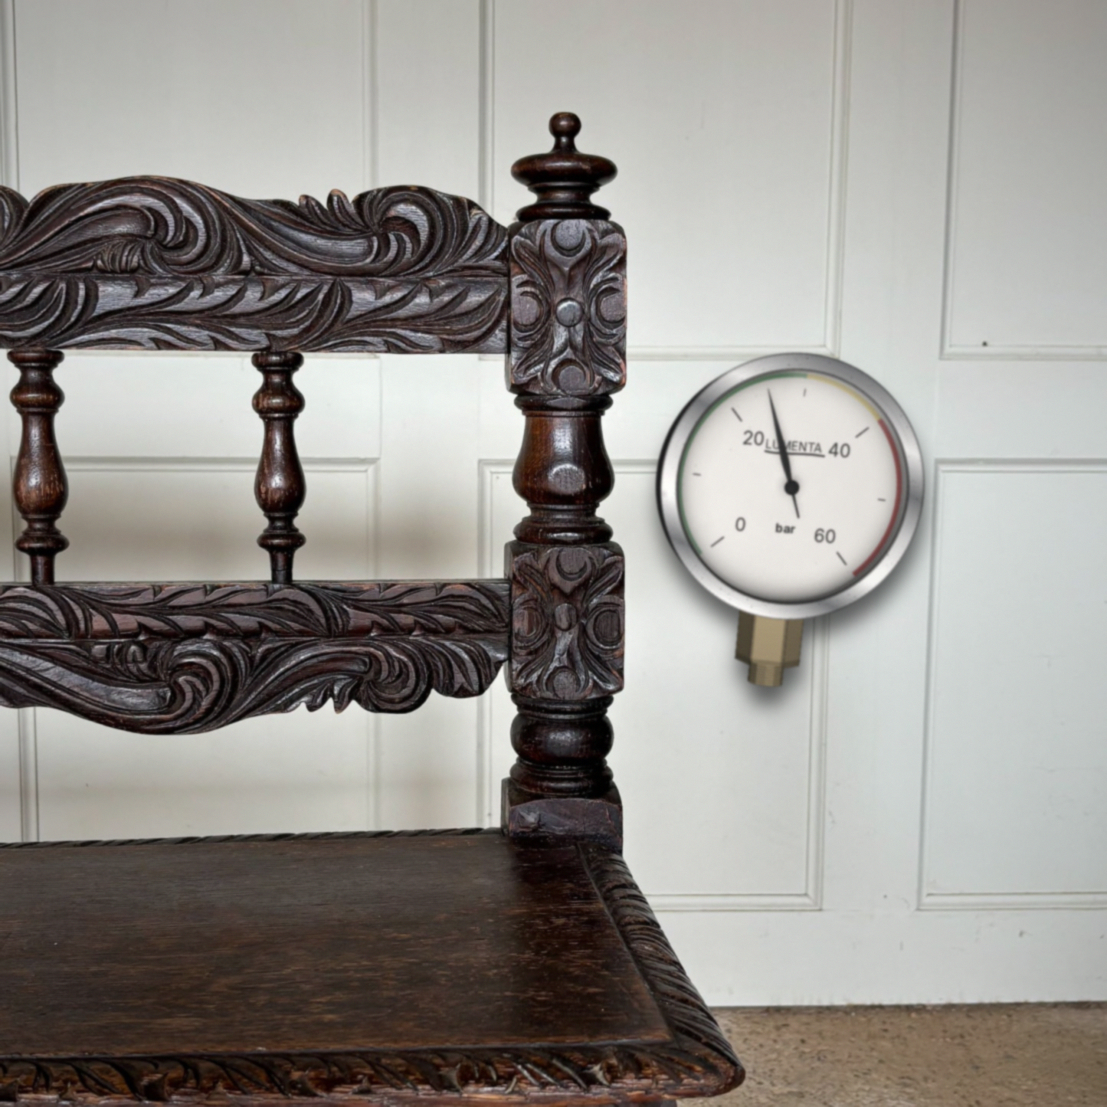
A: 25 bar
